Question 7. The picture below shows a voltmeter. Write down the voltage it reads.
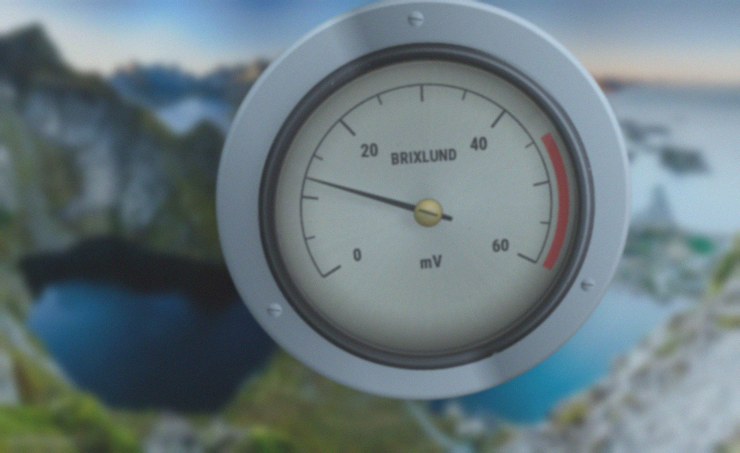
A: 12.5 mV
